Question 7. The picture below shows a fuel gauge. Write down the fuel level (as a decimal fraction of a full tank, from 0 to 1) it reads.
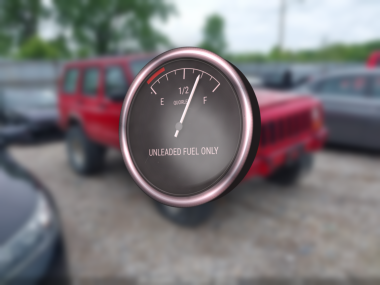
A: 0.75
